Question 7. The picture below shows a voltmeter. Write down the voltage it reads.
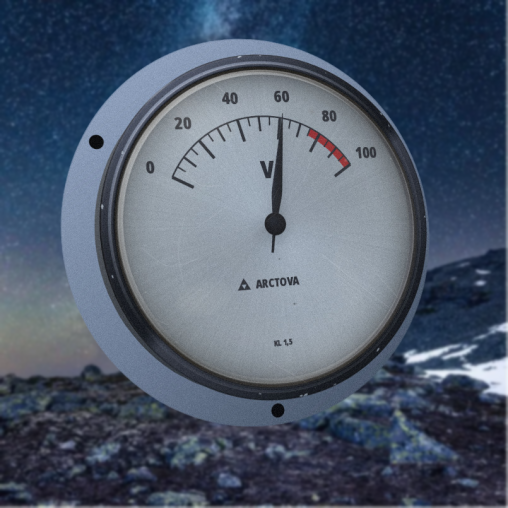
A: 60 V
